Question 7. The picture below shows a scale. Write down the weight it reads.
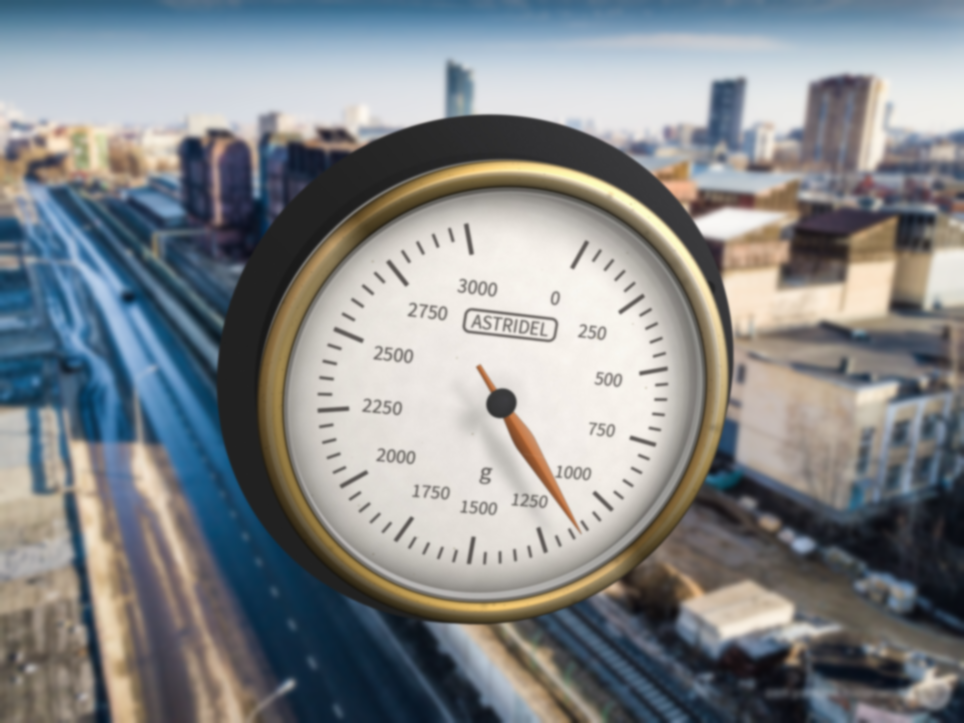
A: 1125 g
